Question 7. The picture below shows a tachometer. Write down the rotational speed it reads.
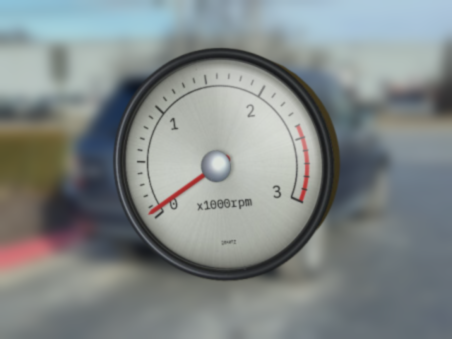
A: 50 rpm
